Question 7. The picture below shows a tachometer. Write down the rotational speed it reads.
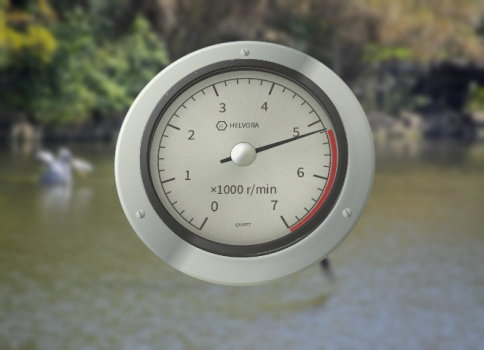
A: 5200 rpm
